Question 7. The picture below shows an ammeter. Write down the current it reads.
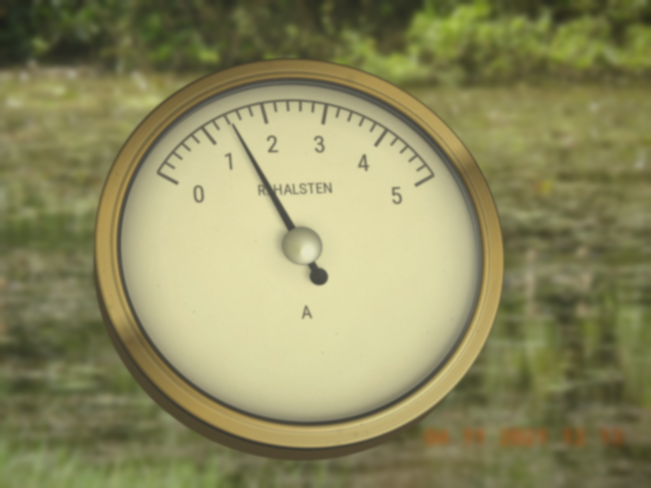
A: 1.4 A
